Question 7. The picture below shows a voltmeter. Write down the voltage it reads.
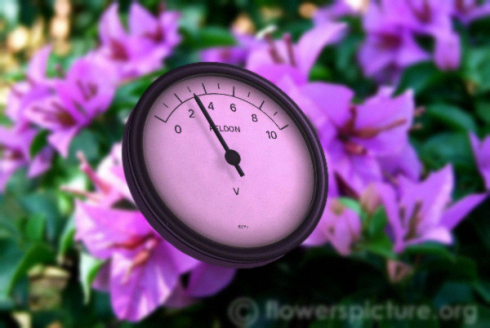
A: 3 V
